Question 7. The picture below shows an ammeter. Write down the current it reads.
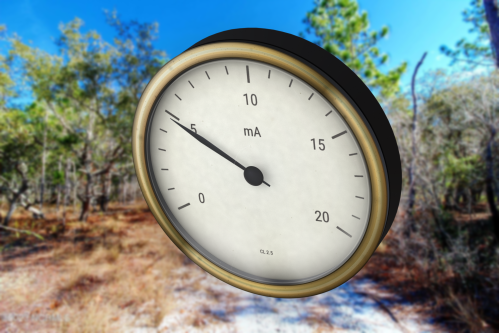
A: 5 mA
